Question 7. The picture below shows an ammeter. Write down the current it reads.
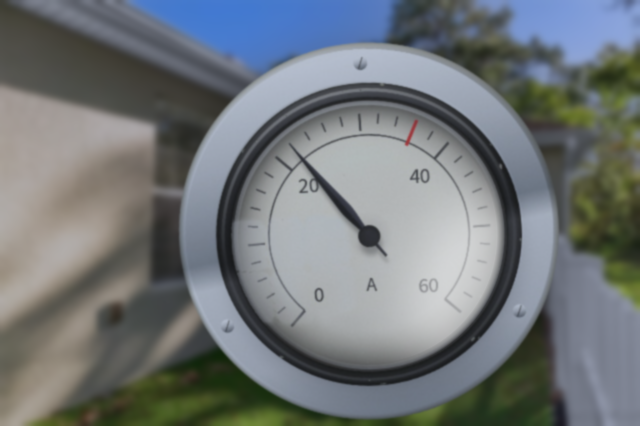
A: 22 A
